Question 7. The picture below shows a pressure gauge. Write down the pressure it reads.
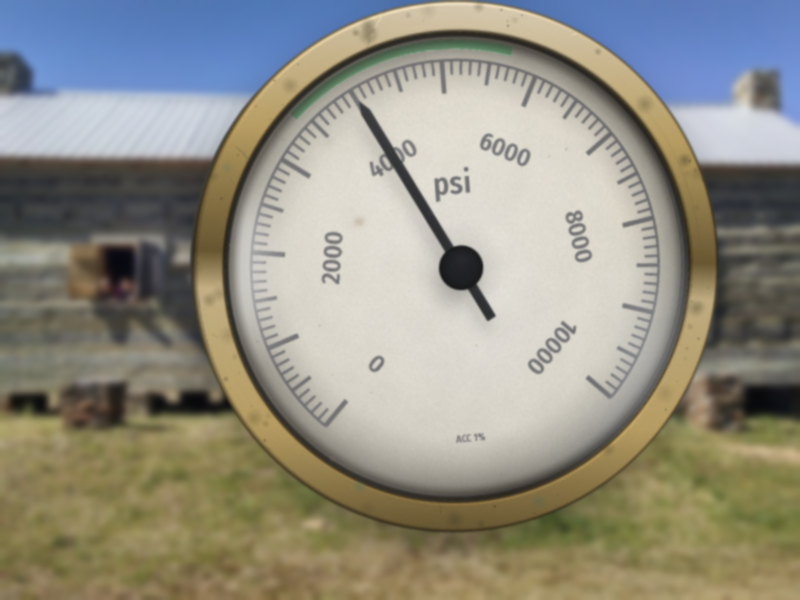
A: 4000 psi
